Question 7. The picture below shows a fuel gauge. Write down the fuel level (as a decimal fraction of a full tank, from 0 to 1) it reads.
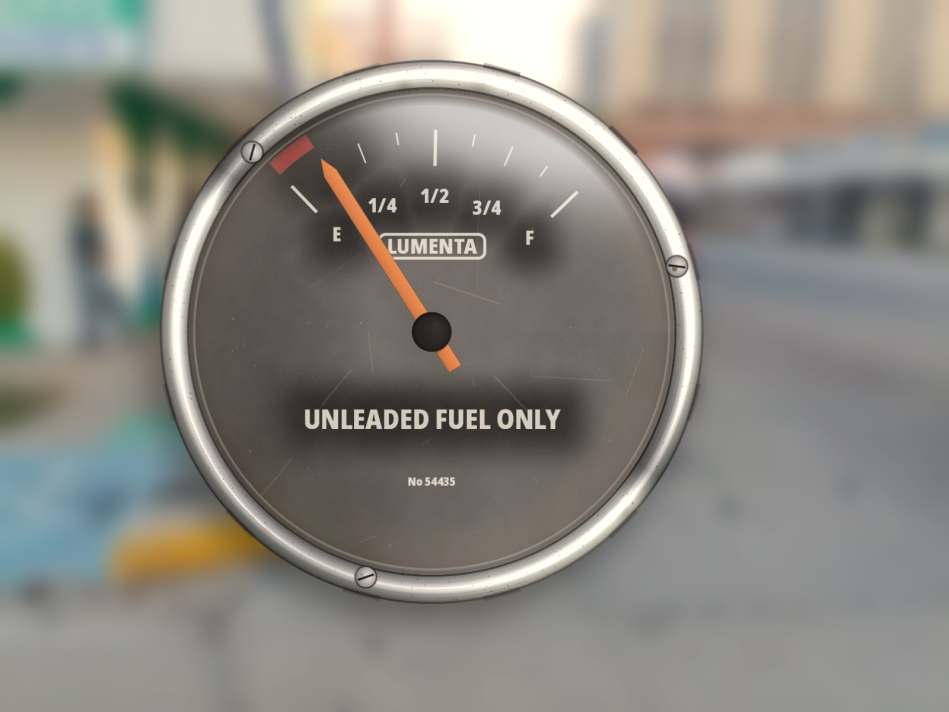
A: 0.125
